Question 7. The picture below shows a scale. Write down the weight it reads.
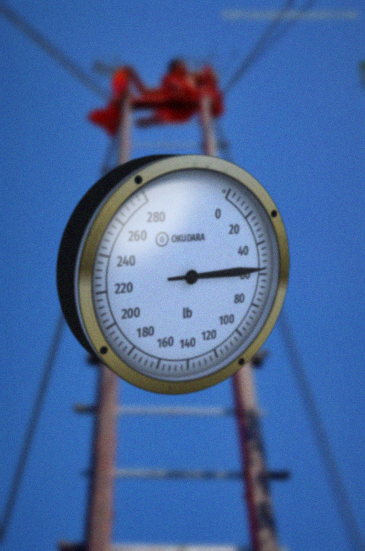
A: 56 lb
